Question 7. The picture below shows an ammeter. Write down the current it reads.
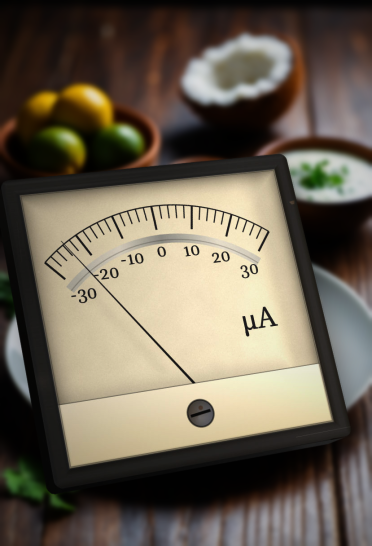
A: -24 µA
